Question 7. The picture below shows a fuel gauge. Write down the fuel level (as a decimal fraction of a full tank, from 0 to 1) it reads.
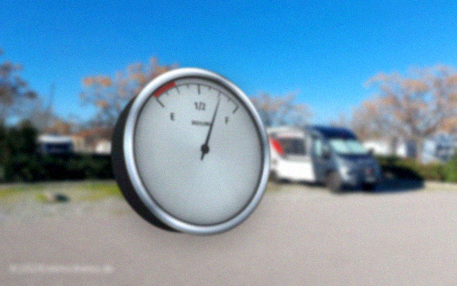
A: 0.75
